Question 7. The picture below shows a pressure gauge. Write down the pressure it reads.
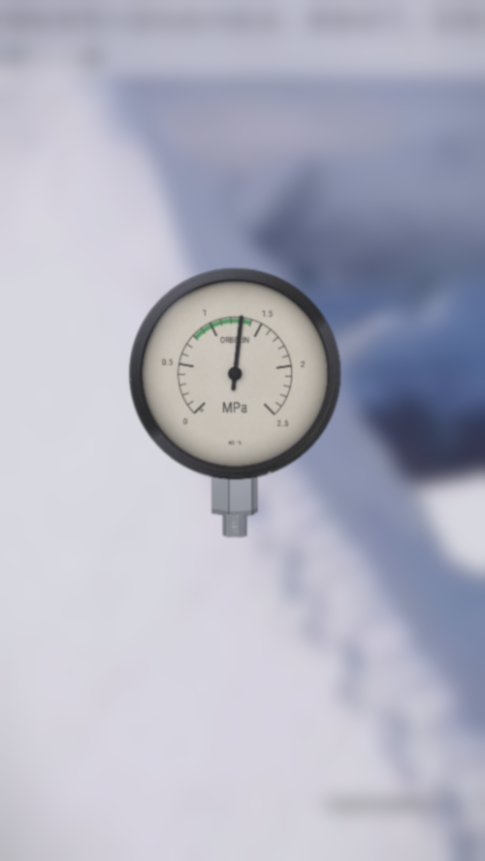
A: 1.3 MPa
